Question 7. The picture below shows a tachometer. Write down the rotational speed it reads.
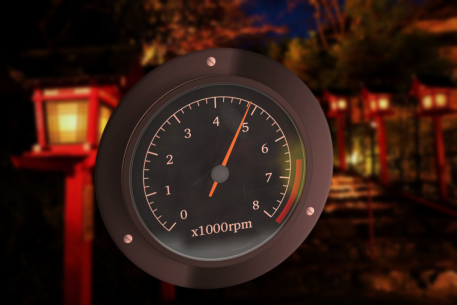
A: 4800 rpm
